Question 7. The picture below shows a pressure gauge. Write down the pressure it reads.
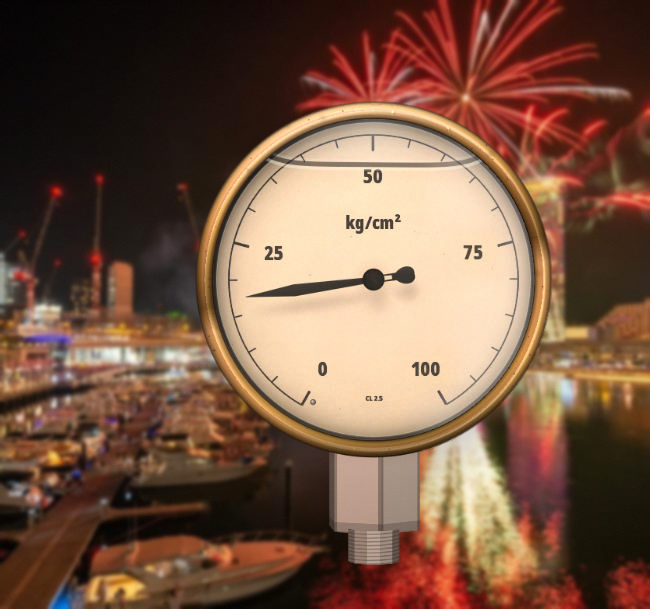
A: 17.5 kg/cm²
